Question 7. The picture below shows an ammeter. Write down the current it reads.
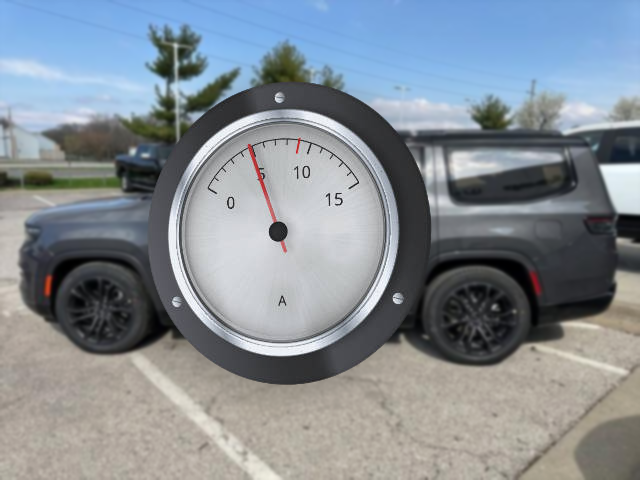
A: 5 A
